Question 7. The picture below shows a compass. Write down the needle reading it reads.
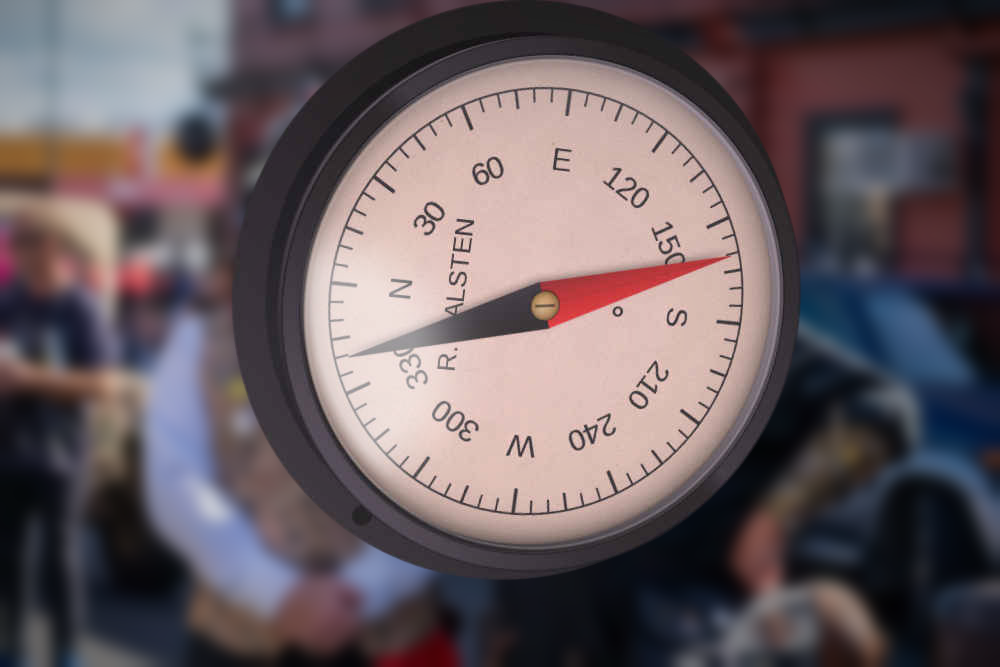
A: 160 °
